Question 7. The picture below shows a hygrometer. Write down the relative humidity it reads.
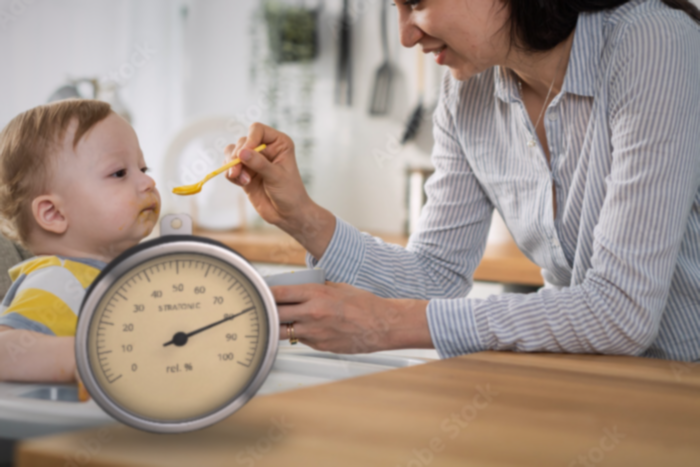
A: 80 %
